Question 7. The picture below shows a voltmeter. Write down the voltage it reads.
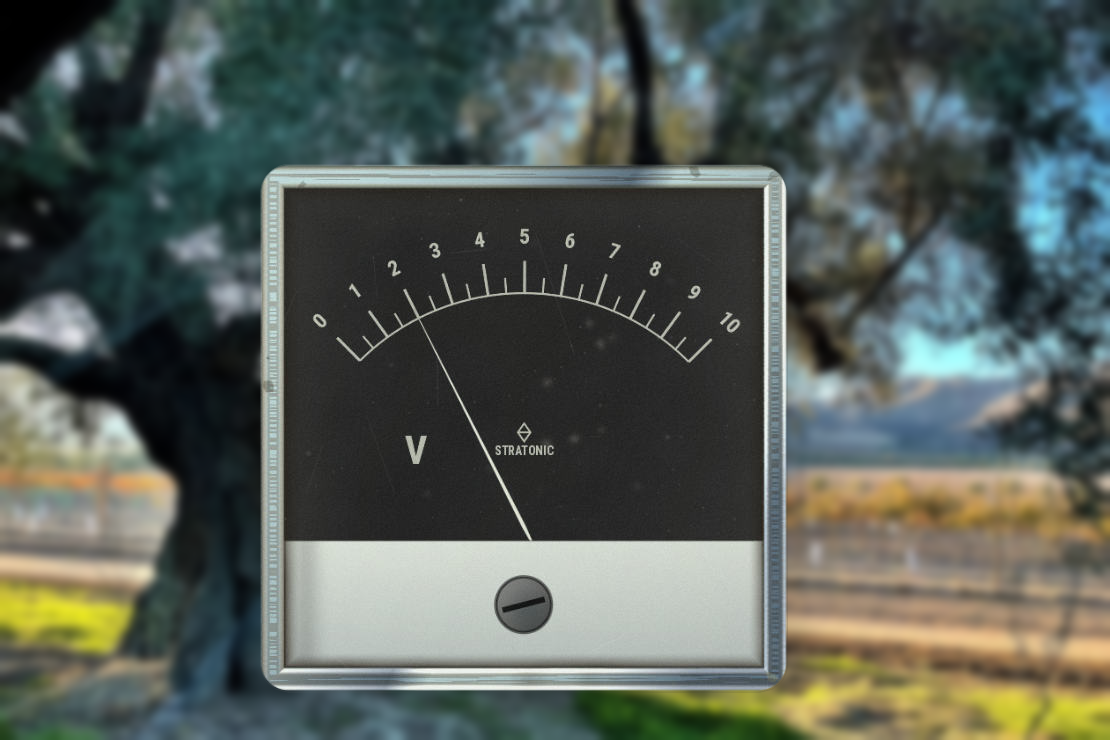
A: 2 V
